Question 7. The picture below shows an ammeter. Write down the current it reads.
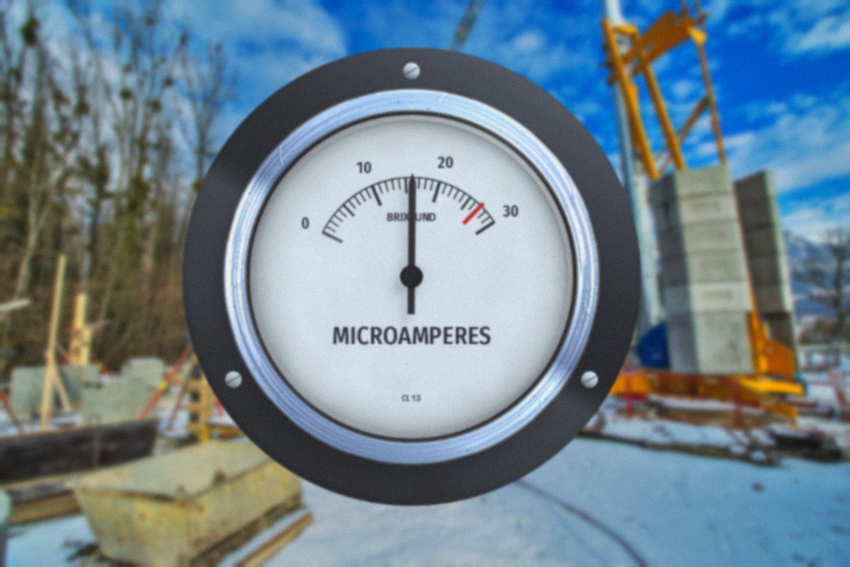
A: 16 µA
